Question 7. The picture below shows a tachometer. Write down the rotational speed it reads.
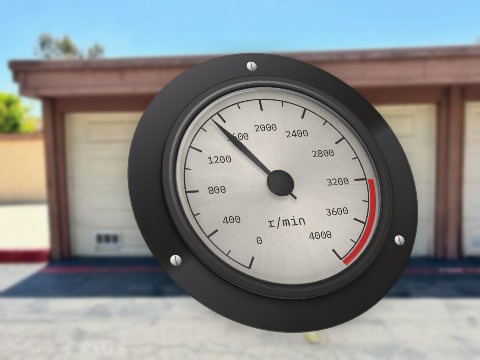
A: 1500 rpm
